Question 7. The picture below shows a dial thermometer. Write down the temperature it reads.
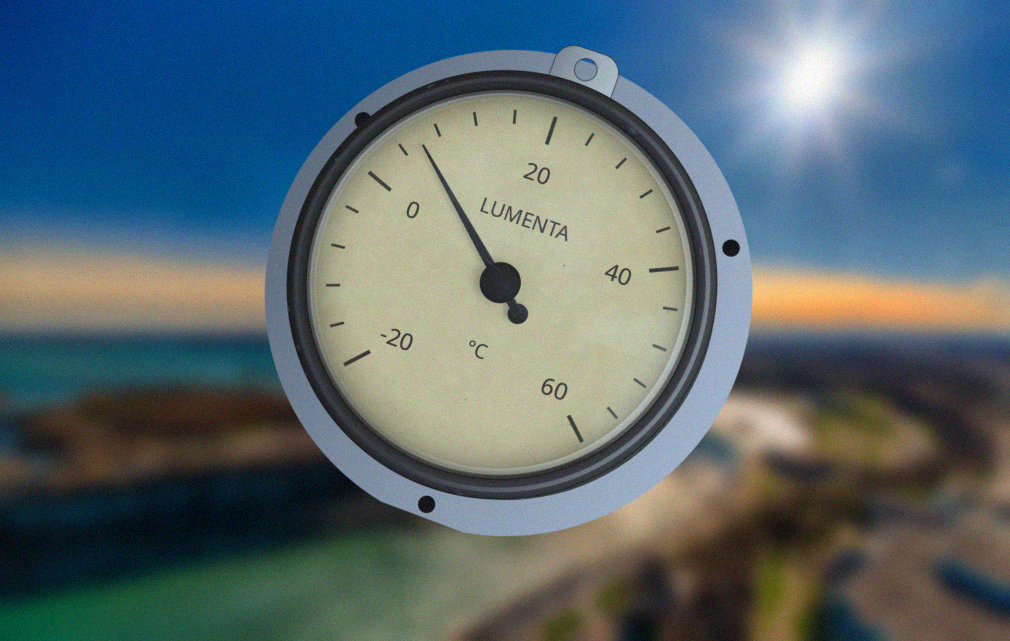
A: 6 °C
